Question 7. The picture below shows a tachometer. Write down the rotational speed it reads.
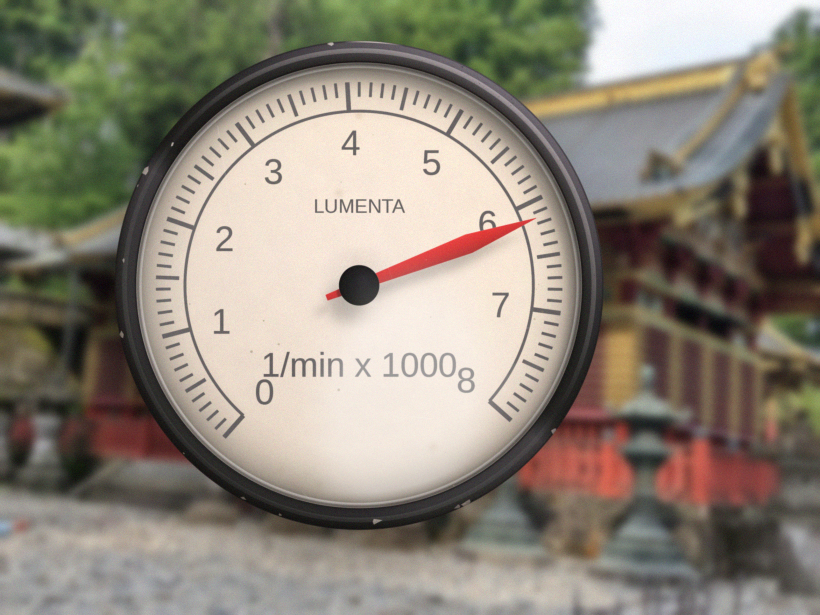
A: 6150 rpm
